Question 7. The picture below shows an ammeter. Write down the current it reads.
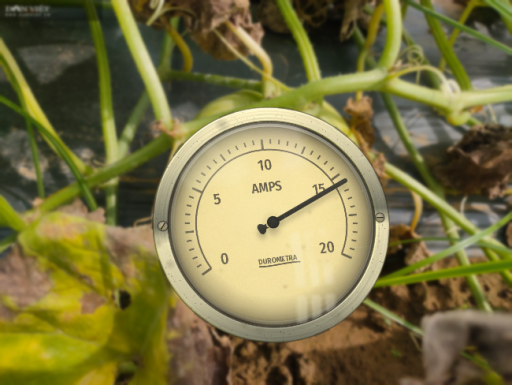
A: 15.5 A
